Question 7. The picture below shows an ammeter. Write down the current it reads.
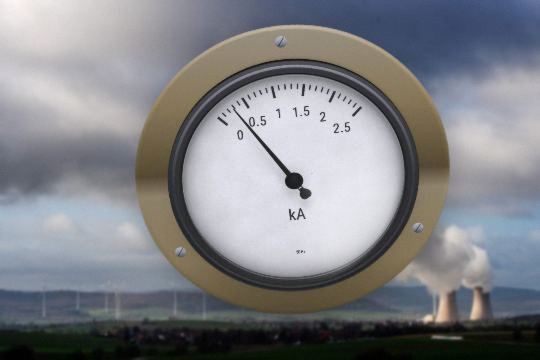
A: 0.3 kA
